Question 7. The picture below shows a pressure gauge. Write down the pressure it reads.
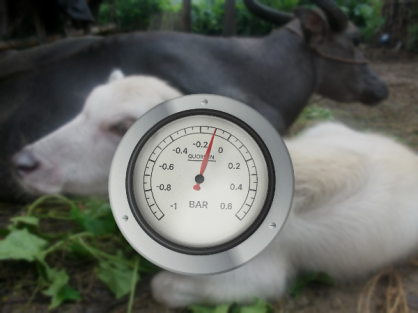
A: -0.1 bar
